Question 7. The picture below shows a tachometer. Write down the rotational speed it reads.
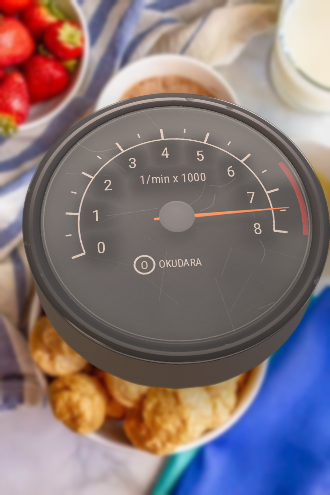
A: 7500 rpm
